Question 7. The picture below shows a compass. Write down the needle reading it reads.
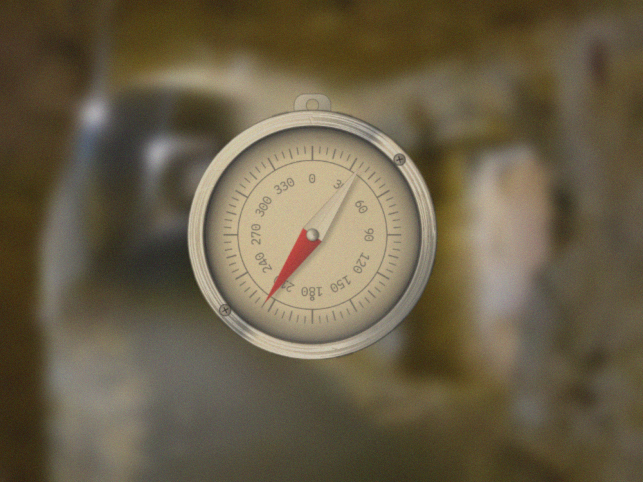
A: 215 °
